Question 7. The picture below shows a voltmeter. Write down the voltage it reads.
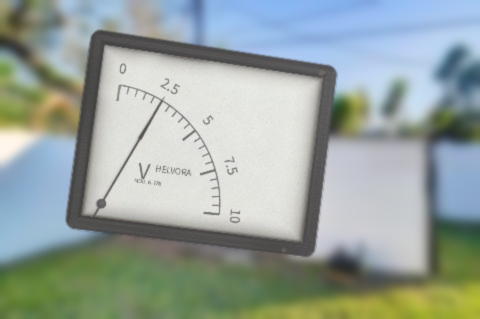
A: 2.5 V
